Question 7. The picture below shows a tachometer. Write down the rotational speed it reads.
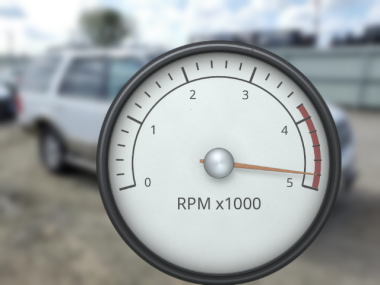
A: 4800 rpm
